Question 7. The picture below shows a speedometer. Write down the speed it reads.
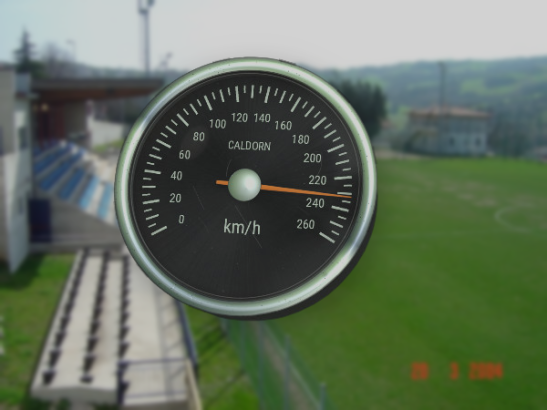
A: 232.5 km/h
